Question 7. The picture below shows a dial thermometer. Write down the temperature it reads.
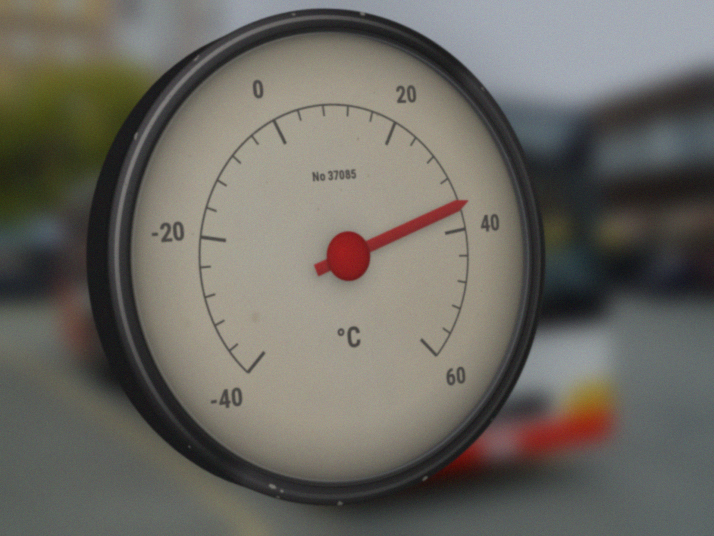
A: 36 °C
